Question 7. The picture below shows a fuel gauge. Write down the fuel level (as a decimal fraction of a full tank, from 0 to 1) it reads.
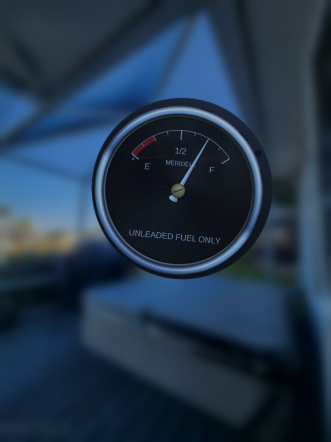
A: 0.75
